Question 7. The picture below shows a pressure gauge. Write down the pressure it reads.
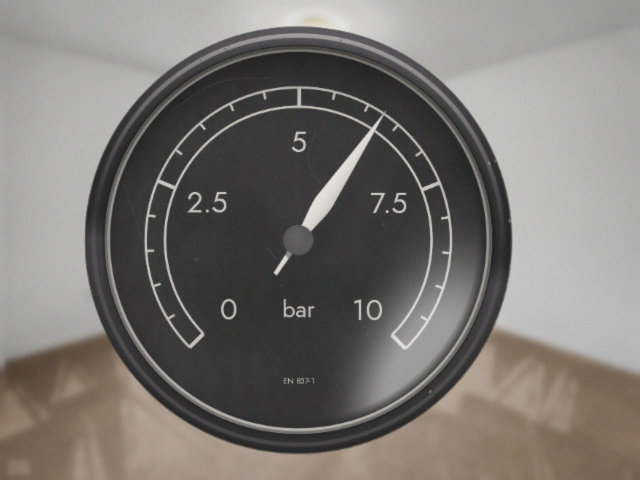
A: 6.25 bar
